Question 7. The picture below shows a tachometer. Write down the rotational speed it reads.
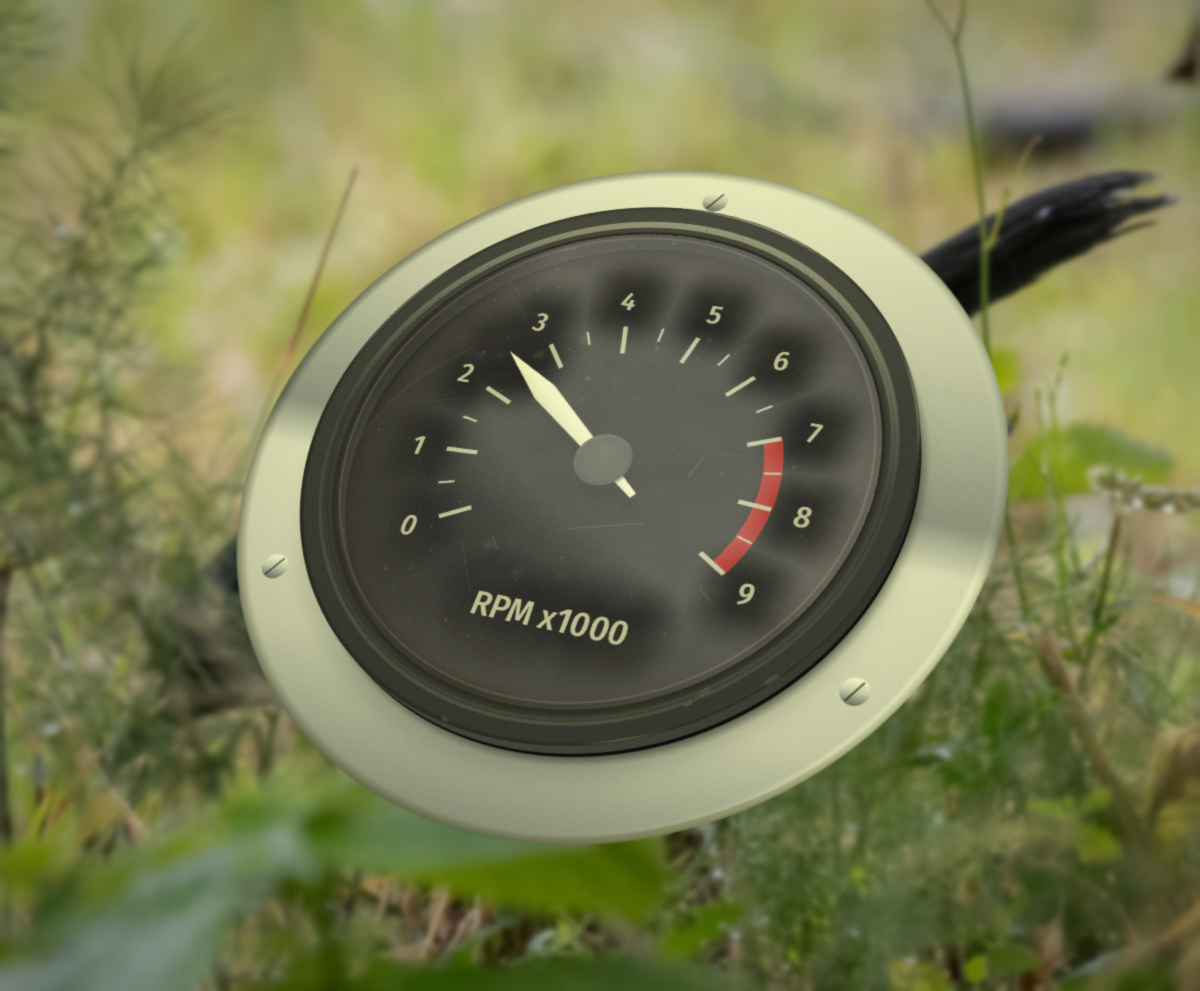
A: 2500 rpm
